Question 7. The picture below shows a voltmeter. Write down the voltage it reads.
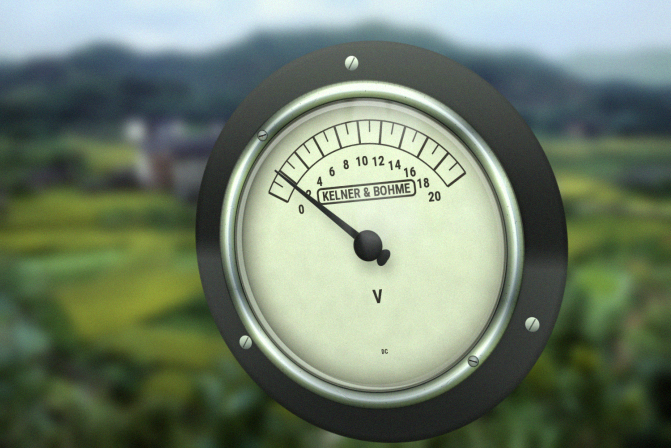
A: 2 V
